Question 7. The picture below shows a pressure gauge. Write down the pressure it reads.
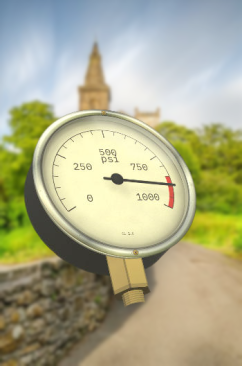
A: 900 psi
